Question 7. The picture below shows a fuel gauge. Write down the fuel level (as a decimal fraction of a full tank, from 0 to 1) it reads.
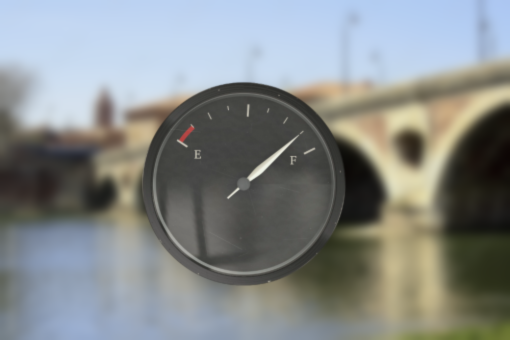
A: 0.875
